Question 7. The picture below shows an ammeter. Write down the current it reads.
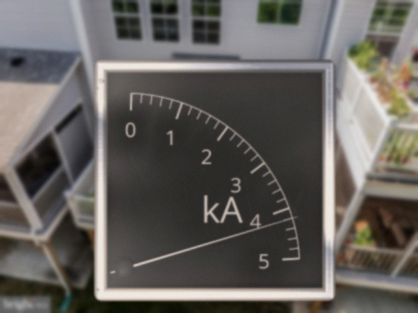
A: 4.2 kA
